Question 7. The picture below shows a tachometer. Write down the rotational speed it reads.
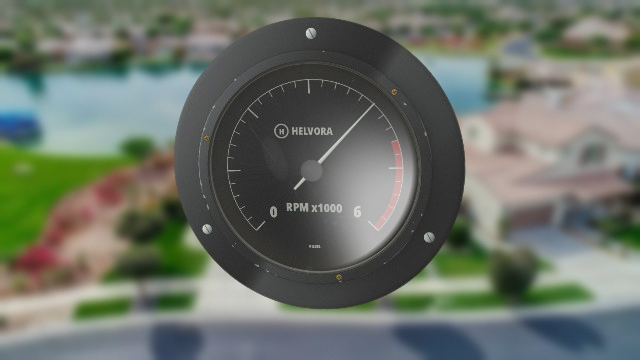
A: 4000 rpm
